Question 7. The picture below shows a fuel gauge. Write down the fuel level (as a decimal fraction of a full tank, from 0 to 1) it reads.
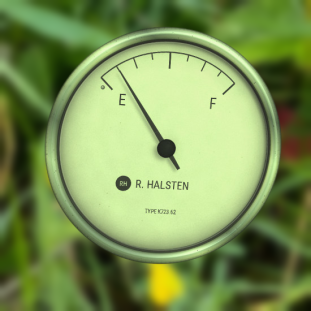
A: 0.125
